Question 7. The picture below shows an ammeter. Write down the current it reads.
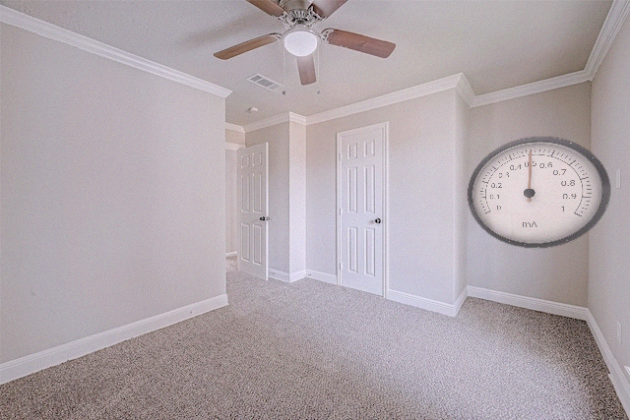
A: 0.5 mA
